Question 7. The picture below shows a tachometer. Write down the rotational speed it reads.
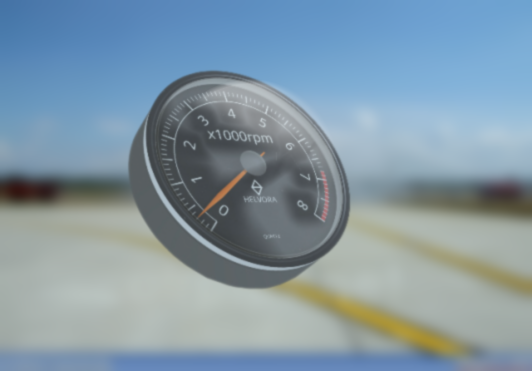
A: 300 rpm
